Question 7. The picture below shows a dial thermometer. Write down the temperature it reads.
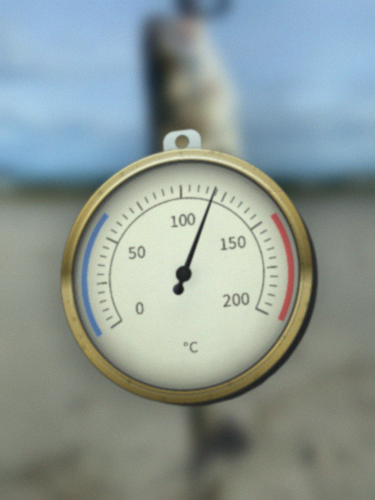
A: 120 °C
